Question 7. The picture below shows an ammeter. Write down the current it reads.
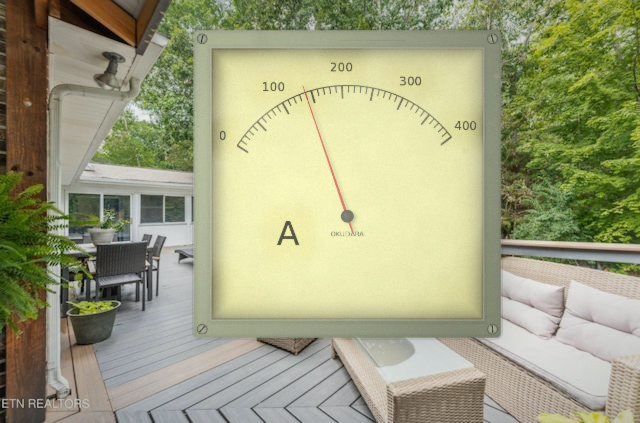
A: 140 A
